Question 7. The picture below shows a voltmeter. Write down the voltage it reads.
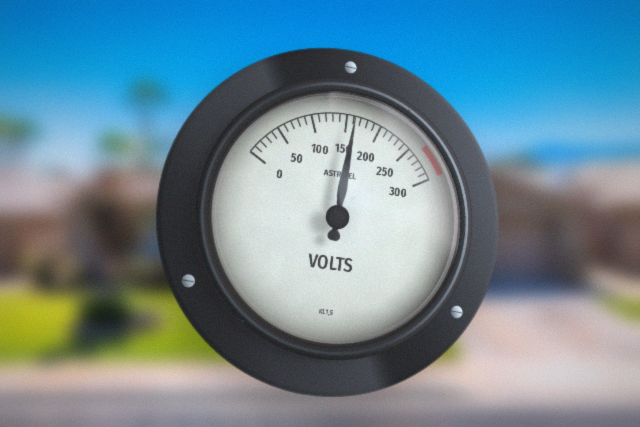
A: 160 V
